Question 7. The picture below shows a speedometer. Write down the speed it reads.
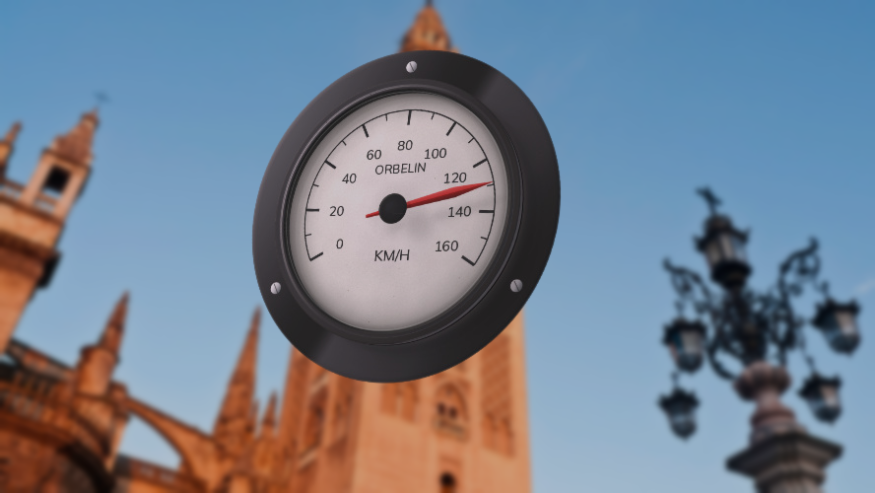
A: 130 km/h
